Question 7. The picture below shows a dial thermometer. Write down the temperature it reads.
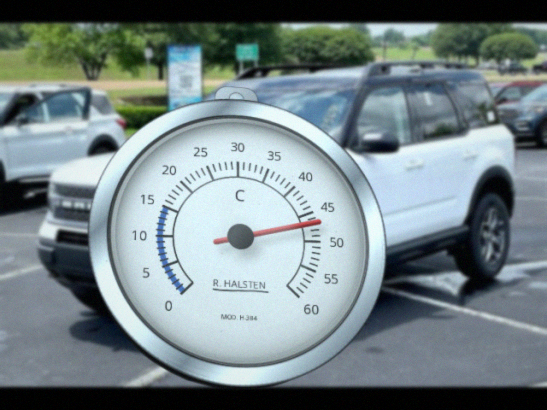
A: 47 °C
